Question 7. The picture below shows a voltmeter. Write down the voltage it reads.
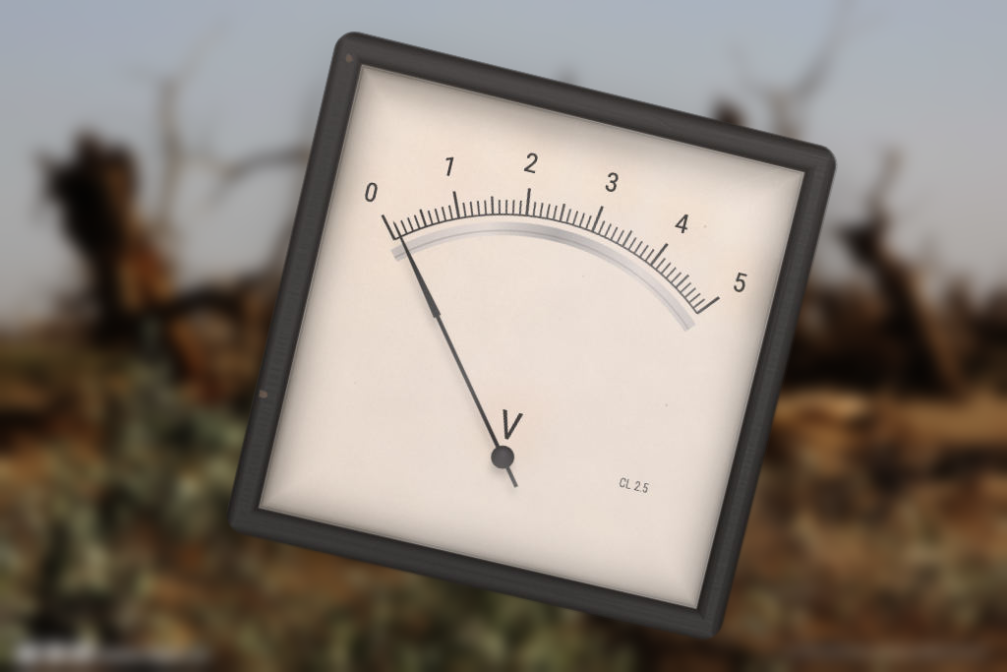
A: 0.1 V
